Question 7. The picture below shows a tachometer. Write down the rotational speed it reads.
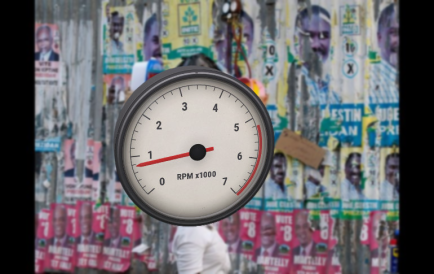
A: 800 rpm
